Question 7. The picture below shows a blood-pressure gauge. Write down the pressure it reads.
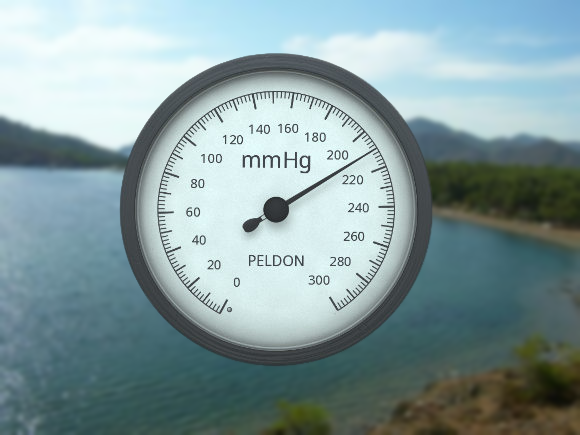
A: 210 mmHg
